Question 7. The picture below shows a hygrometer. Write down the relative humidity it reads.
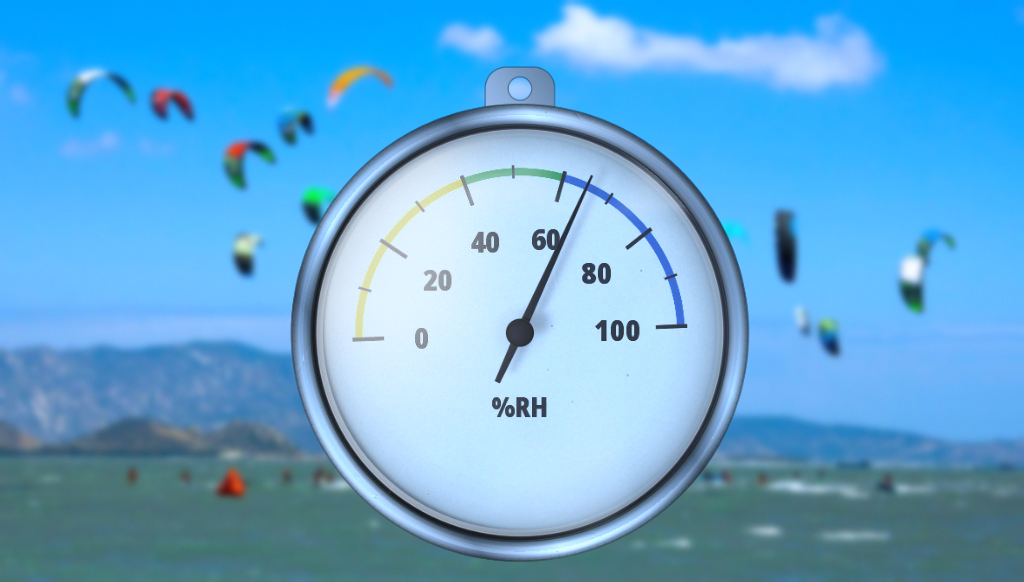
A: 65 %
